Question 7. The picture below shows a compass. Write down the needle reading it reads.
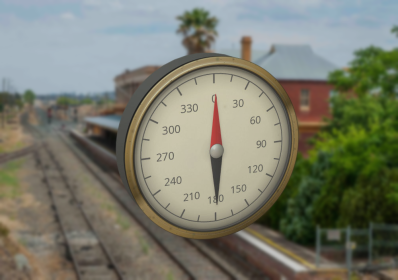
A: 0 °
